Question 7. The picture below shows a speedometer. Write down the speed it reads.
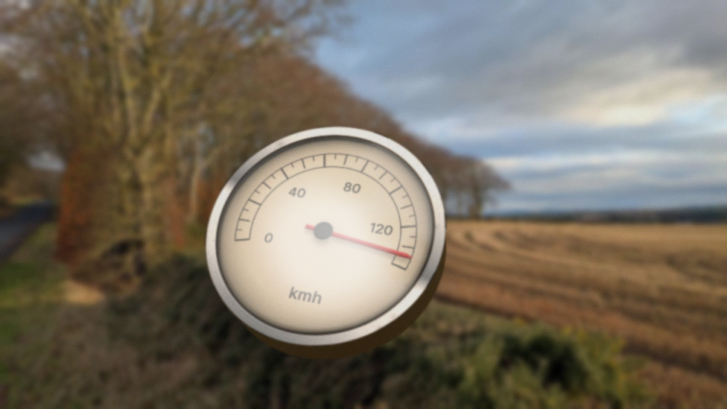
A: 135 km/h
